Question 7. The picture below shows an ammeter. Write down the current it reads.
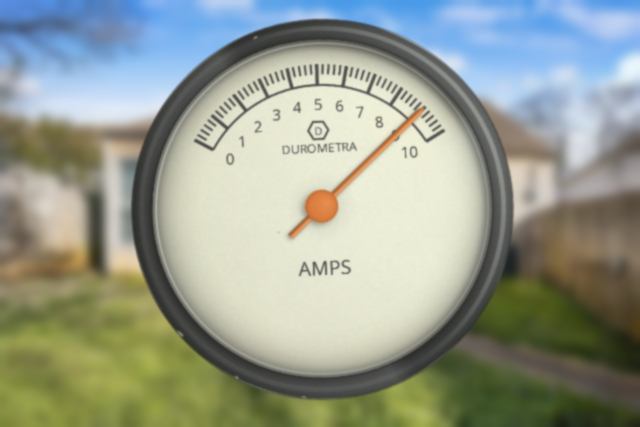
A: 9 A
